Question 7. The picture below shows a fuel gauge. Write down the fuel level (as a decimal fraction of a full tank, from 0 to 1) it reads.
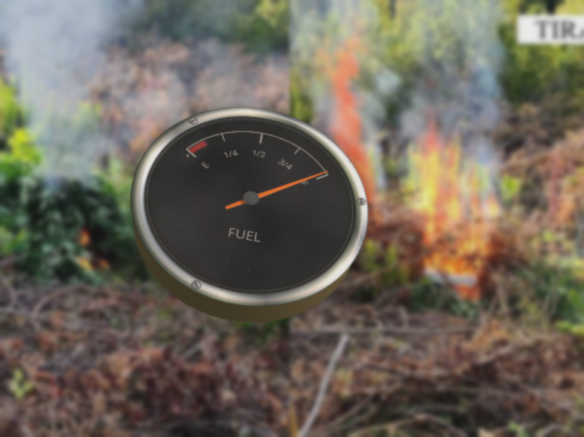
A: 1
